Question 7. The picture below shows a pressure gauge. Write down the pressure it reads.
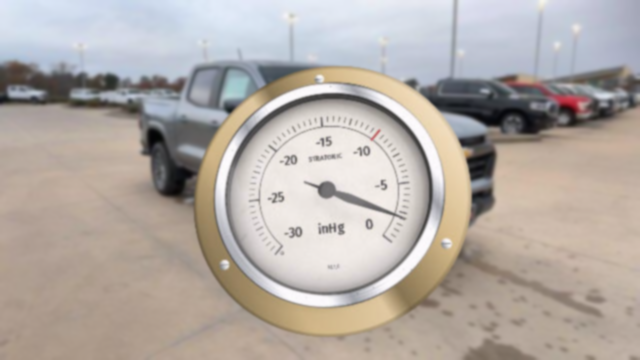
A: -2 inHg
